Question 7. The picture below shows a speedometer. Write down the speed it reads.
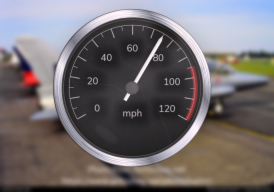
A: 75 mph
